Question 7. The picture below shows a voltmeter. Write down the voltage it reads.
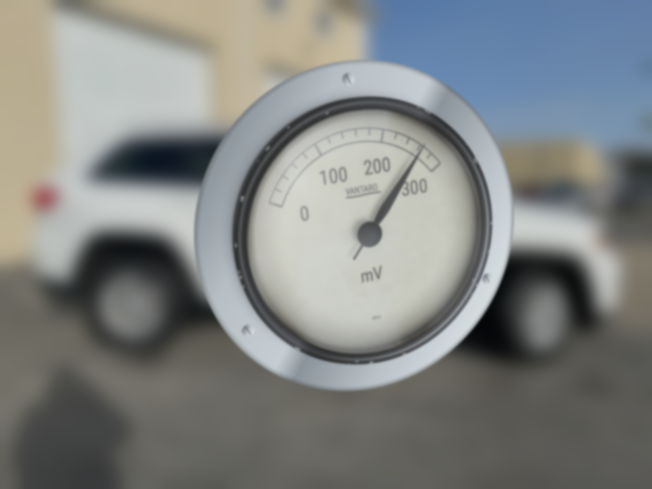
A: 260 mV
